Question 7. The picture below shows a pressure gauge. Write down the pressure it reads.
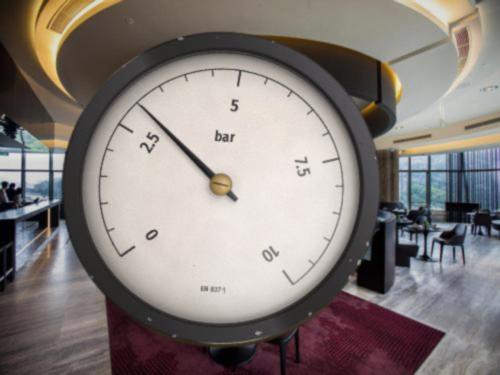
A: 3 bar
